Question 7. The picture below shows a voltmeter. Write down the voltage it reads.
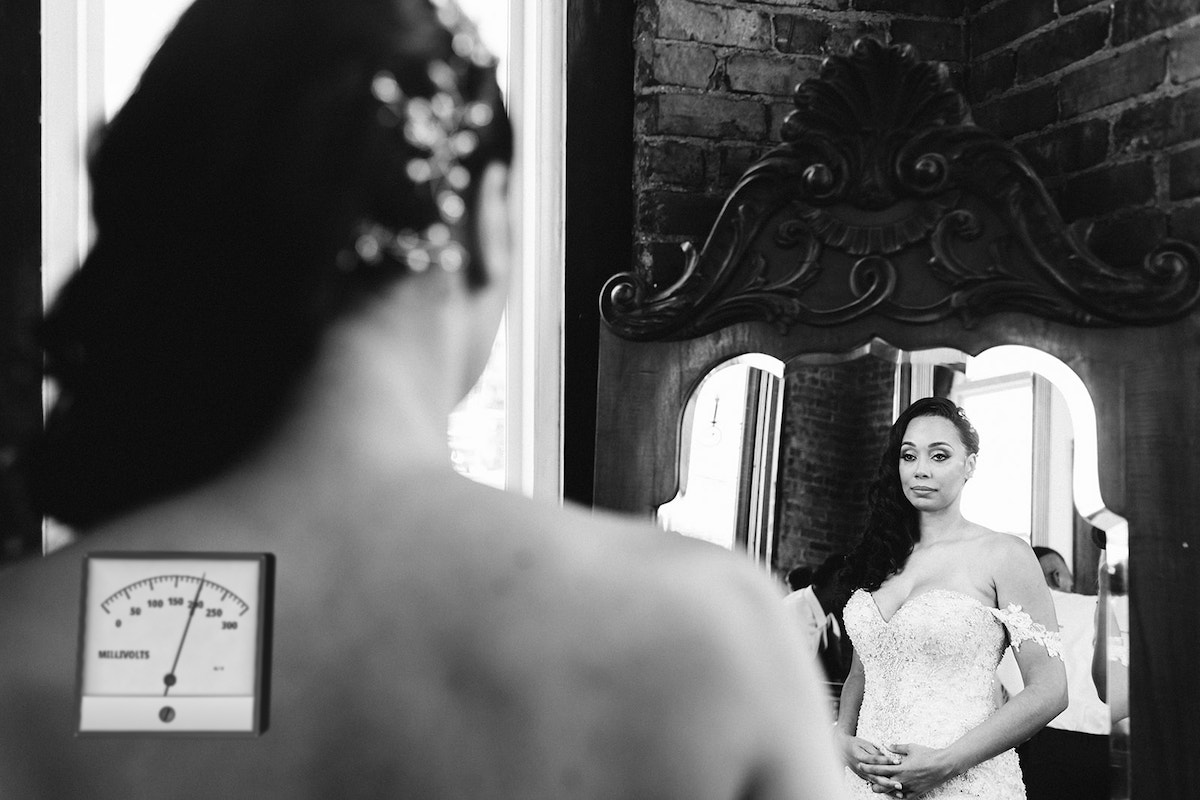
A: 200 mV
